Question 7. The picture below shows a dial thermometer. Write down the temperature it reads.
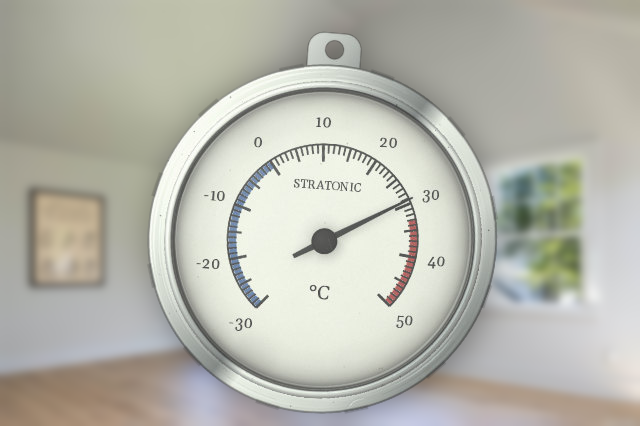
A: 29 °C
